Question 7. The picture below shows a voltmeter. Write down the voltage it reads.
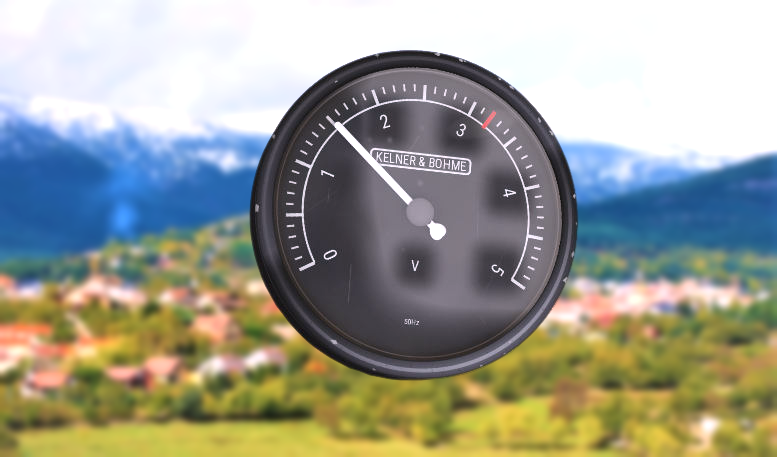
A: 1.5 V
